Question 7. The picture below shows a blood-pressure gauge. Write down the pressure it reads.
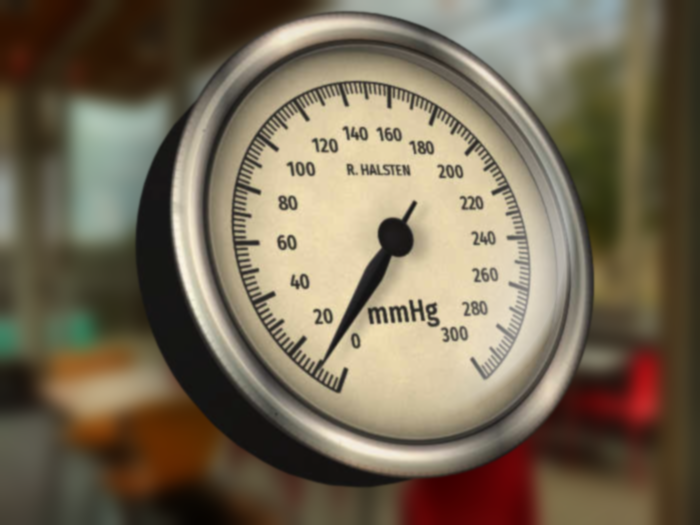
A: 10 mmHg
